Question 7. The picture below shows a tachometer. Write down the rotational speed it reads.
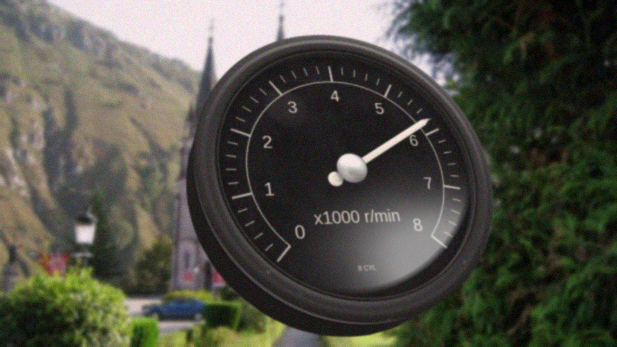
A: 5800 rpm
